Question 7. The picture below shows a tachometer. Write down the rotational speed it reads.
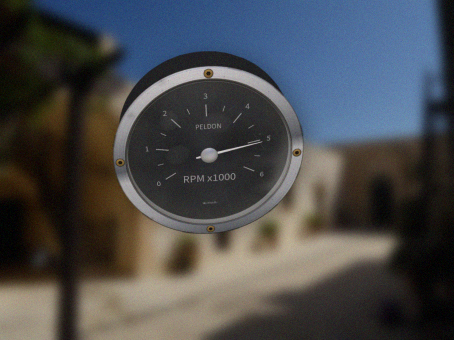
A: 5000 rpm
